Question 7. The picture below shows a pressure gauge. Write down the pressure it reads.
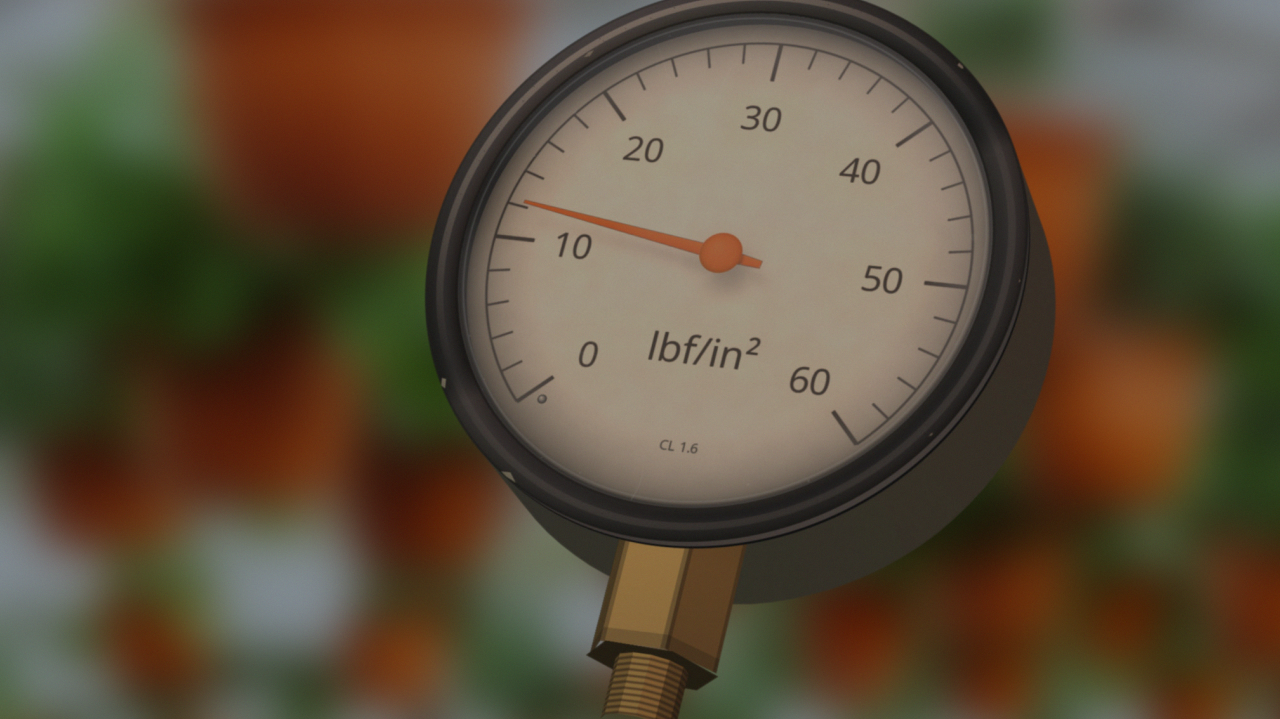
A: 12 psi
